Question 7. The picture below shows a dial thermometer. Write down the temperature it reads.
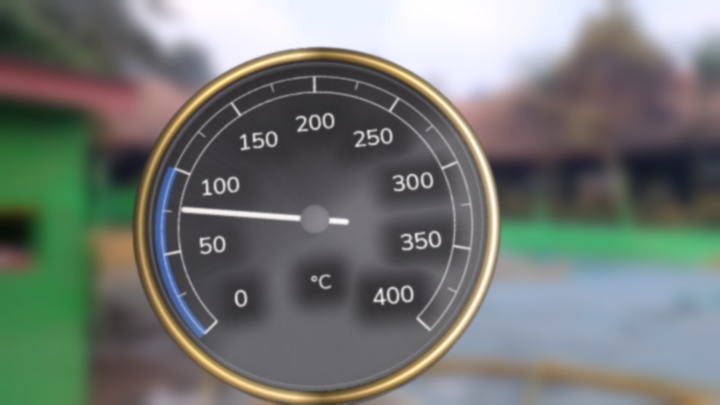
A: 75 °C
